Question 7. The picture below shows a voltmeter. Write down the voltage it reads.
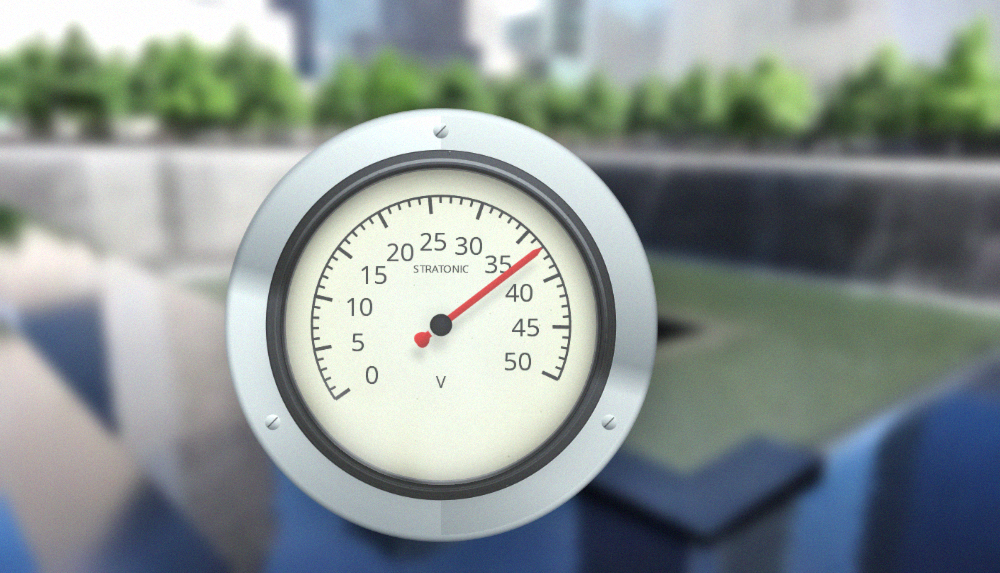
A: 37 V
